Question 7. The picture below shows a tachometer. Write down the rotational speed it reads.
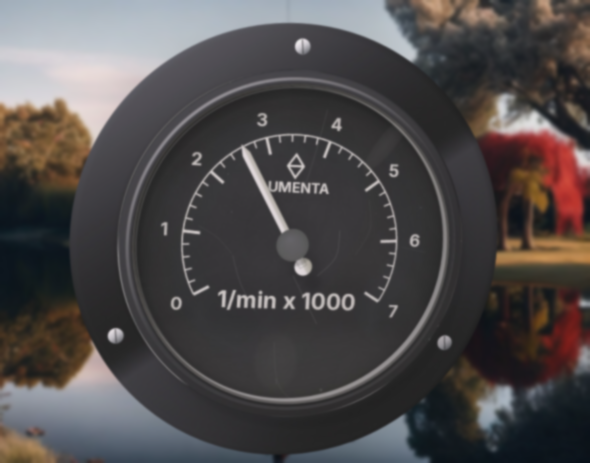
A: 2600 rpm
